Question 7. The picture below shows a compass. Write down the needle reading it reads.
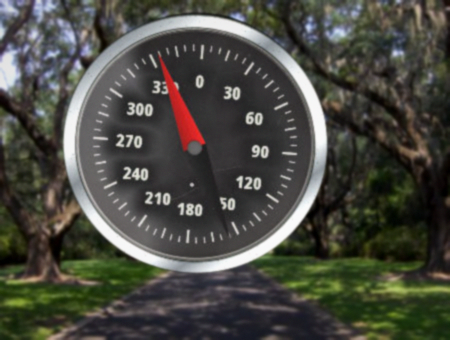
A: 335 °
